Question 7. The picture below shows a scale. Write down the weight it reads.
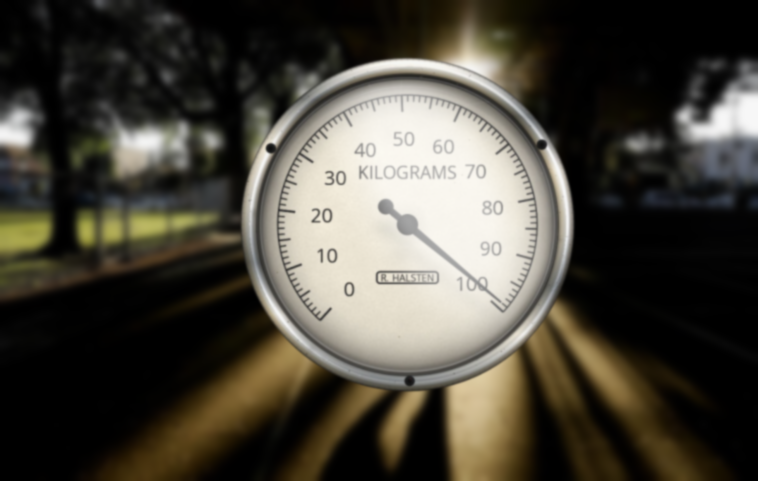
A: 99 kg
